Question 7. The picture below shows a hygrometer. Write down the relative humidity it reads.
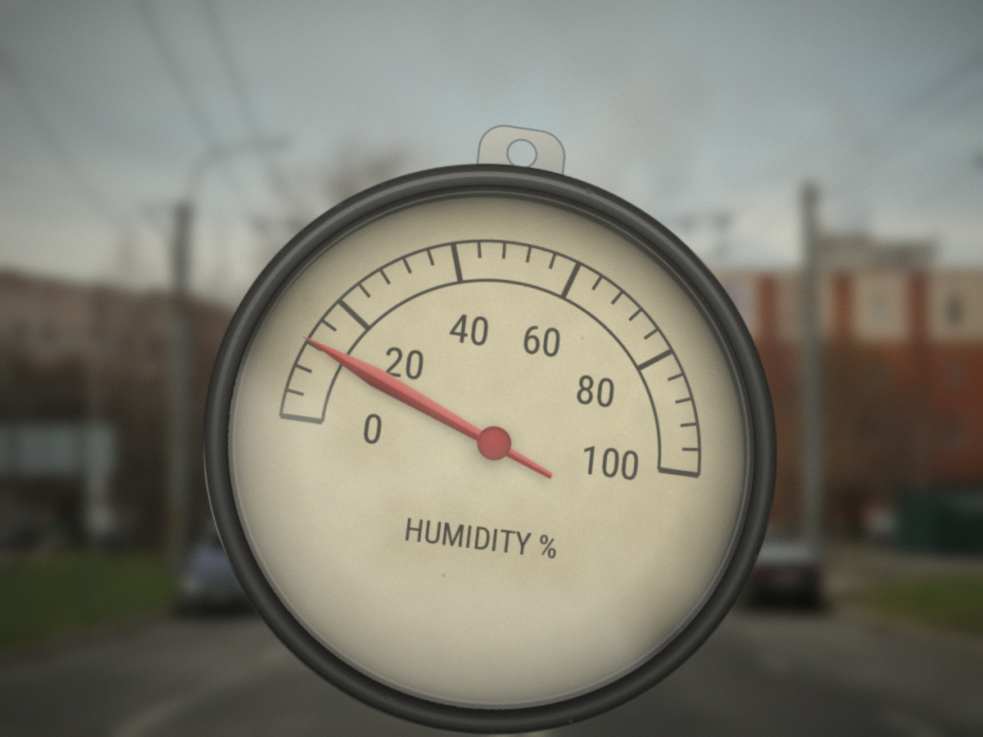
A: 12 %
